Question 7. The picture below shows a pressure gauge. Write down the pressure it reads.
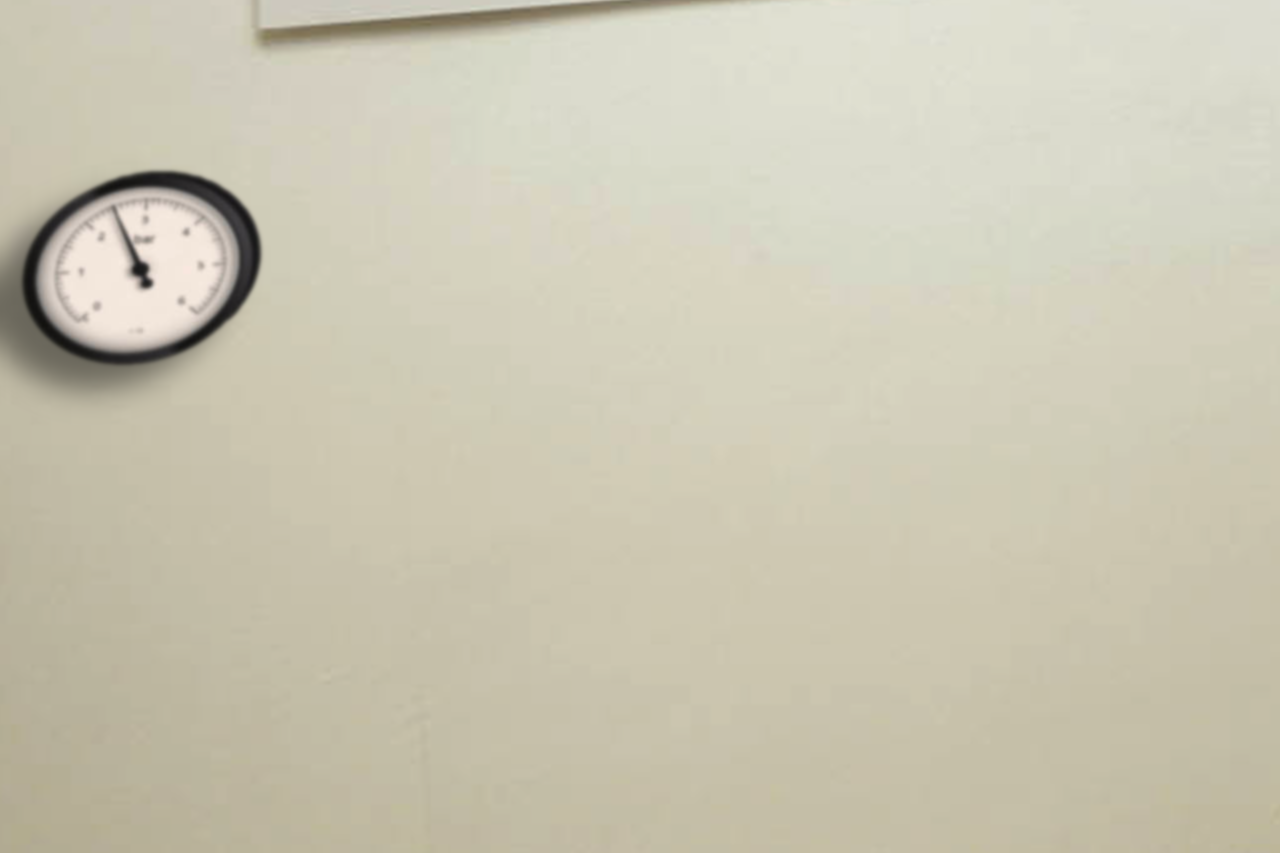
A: 2.5 bar
